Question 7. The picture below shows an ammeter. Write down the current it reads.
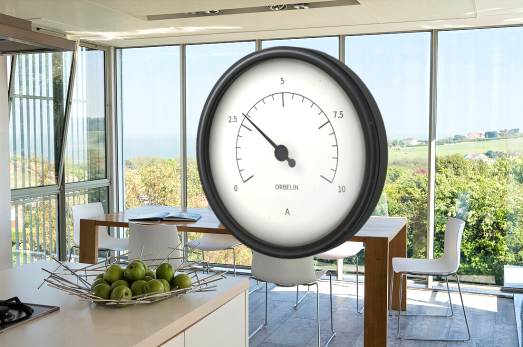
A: 3 A
